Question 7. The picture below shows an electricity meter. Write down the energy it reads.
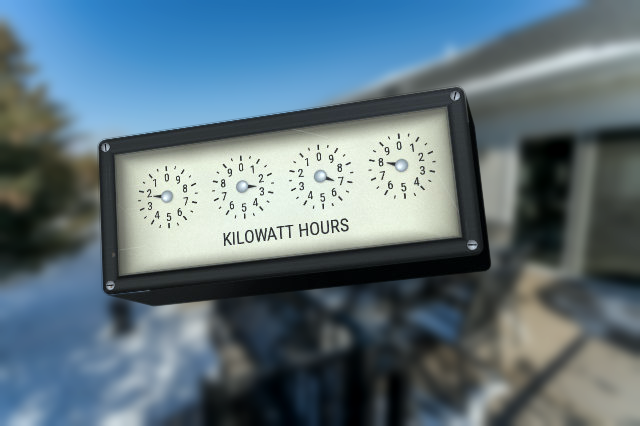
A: 2268 kWh
